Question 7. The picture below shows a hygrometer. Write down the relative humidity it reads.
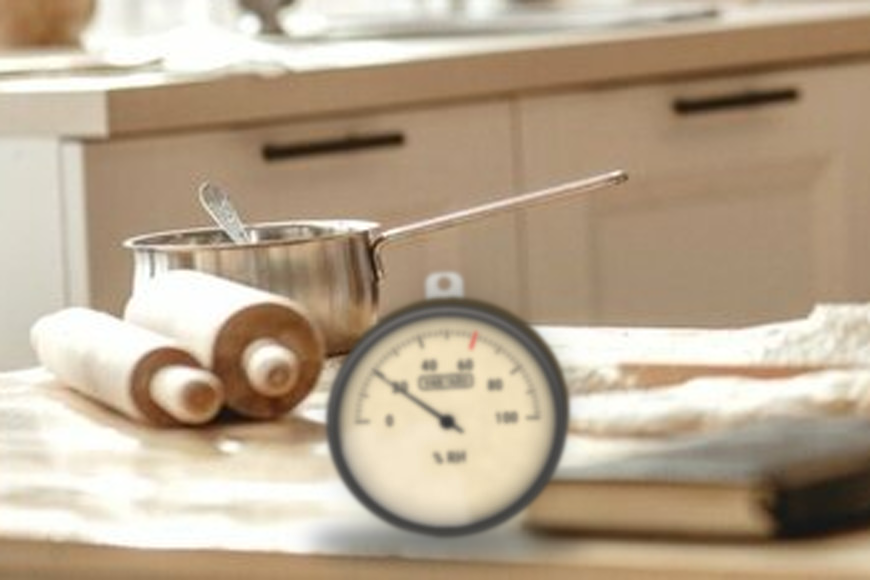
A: 20 %
